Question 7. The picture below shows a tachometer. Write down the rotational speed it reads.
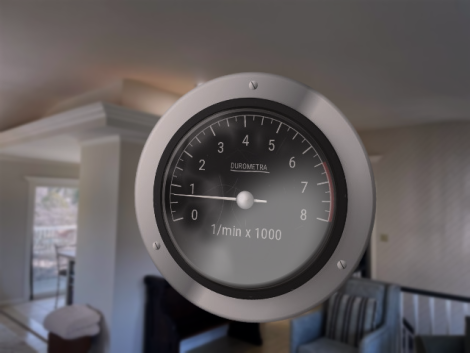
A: 750 rpm
